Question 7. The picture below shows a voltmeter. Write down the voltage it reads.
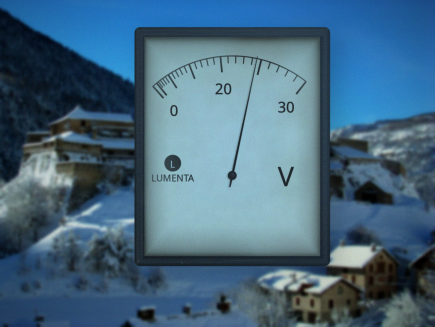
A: 24.5 V
